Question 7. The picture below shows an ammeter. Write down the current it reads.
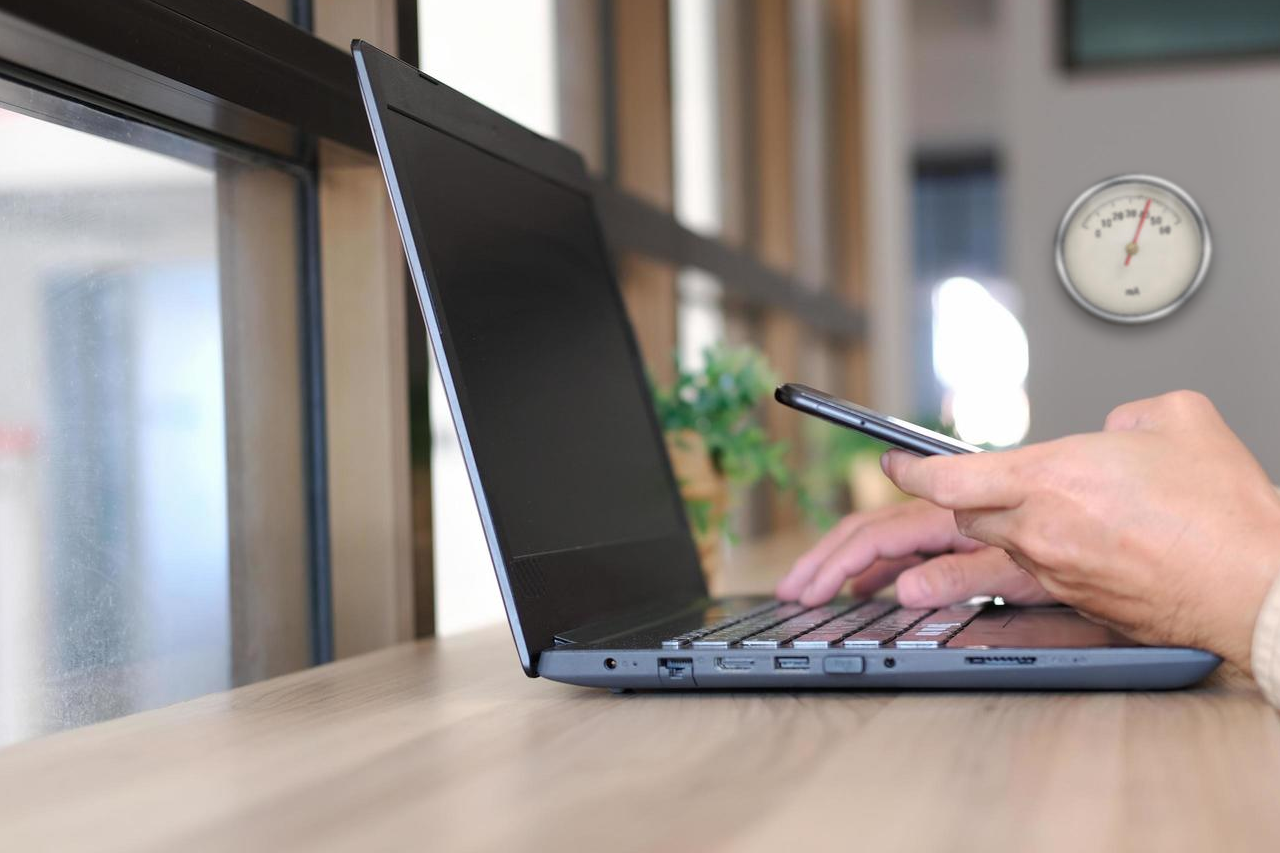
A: 40 mA
